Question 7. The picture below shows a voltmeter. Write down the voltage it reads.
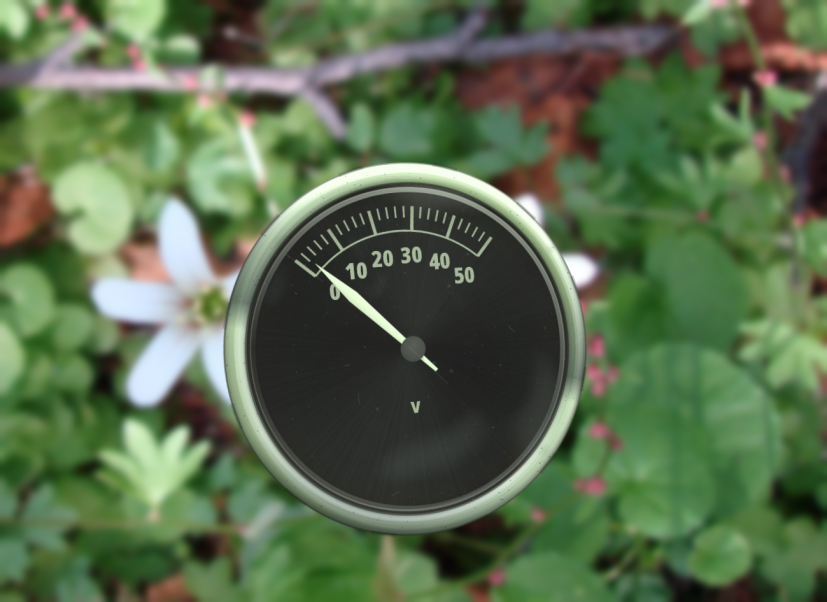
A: 2 V
